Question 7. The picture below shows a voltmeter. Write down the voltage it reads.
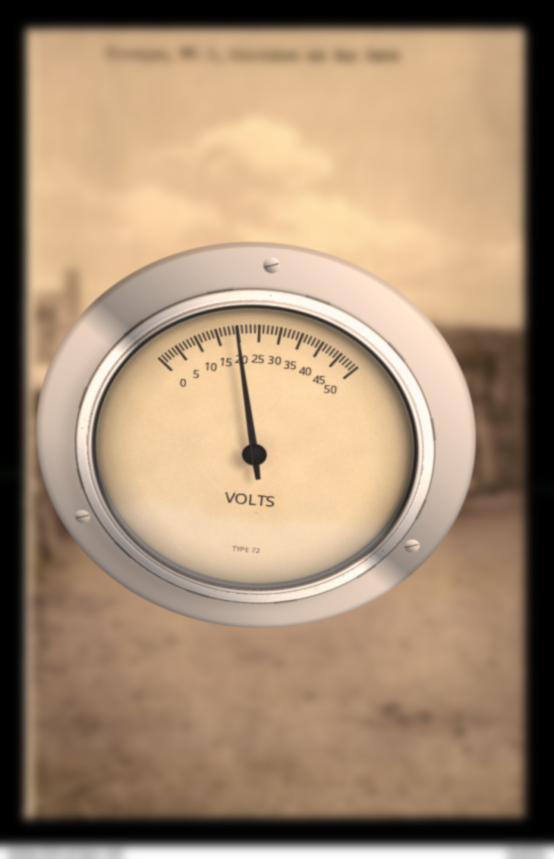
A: 20 V
